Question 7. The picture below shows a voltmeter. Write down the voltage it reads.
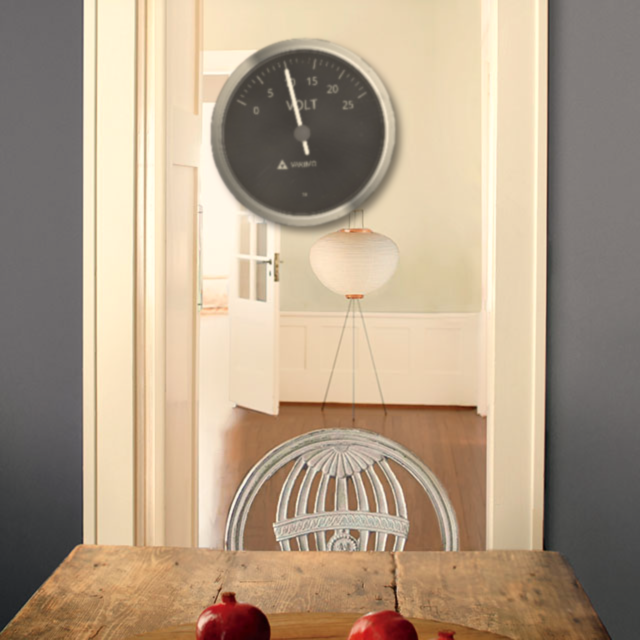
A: 10 V
